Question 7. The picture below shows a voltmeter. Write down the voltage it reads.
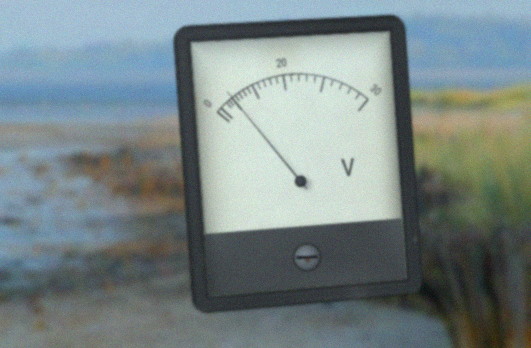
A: 10 V
